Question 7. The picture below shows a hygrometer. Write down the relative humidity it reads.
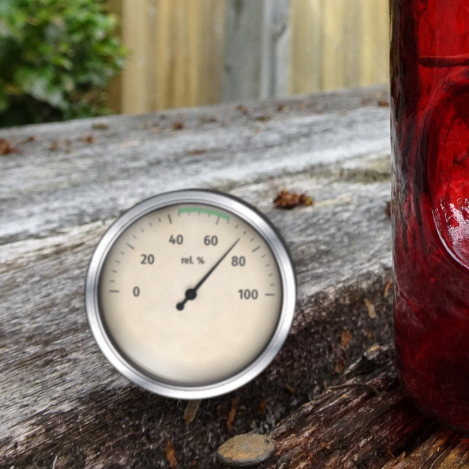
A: 72 %
